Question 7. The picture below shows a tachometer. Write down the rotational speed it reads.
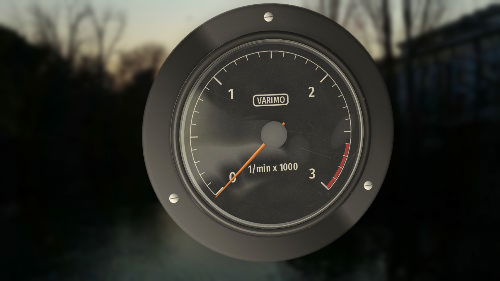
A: 0 rpm
